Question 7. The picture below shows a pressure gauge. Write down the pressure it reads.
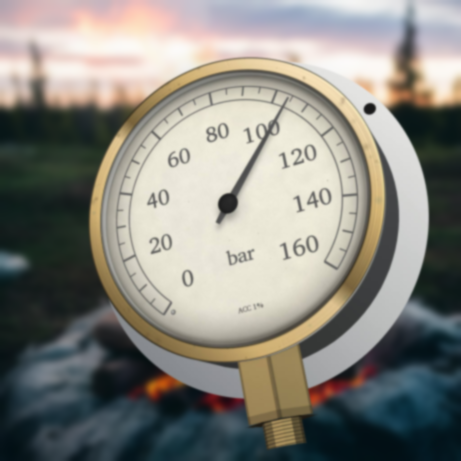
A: 105 bar
